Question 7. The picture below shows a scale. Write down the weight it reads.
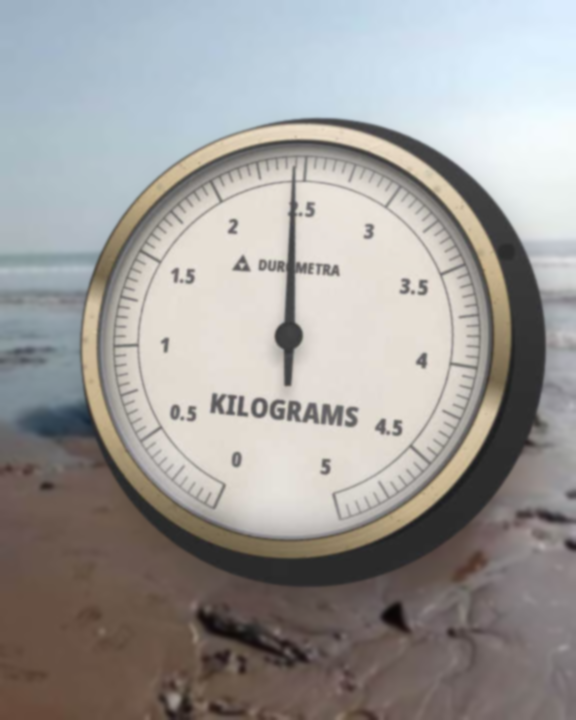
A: 2.45 kg
